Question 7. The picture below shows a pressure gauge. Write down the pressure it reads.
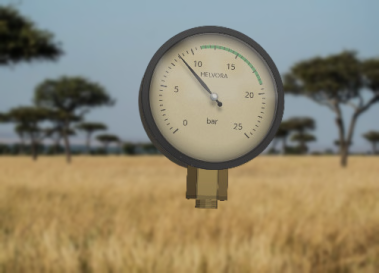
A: 8.5 bar
